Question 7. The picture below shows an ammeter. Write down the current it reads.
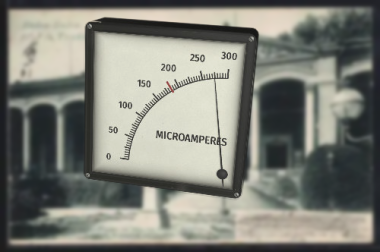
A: 275 µA
